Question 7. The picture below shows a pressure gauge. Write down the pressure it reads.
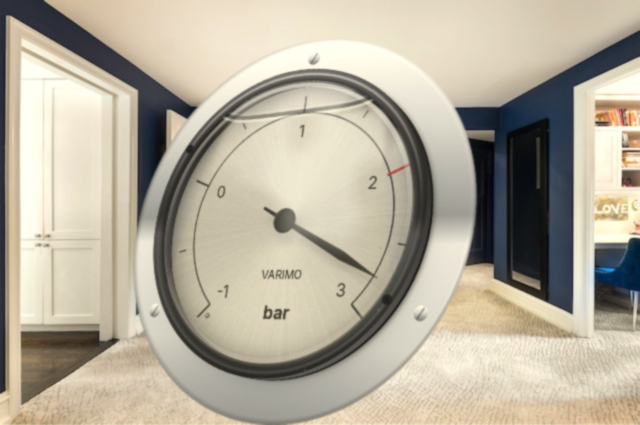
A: 2.75 bar
